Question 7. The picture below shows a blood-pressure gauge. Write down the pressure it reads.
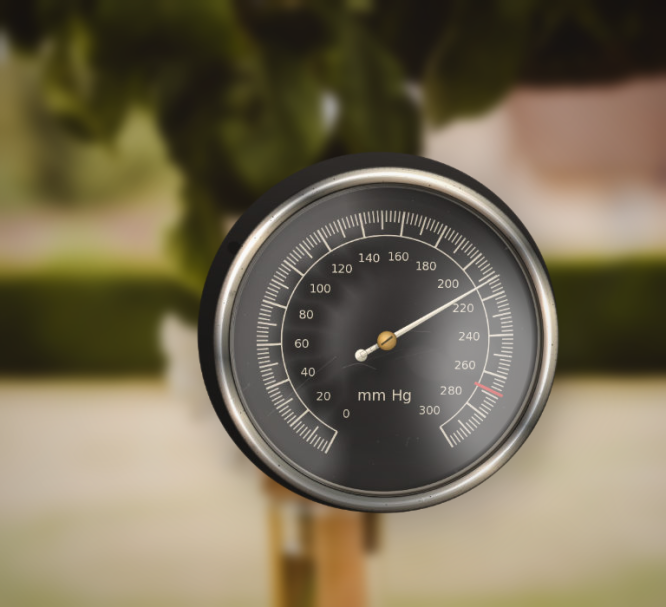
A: 212 mmHg
